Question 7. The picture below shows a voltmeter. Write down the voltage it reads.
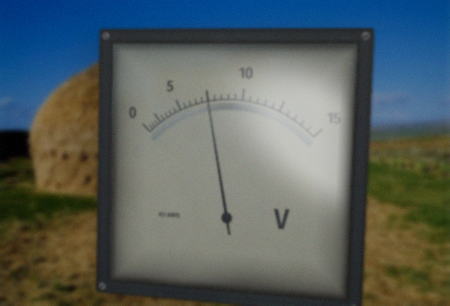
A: 7.5 V
